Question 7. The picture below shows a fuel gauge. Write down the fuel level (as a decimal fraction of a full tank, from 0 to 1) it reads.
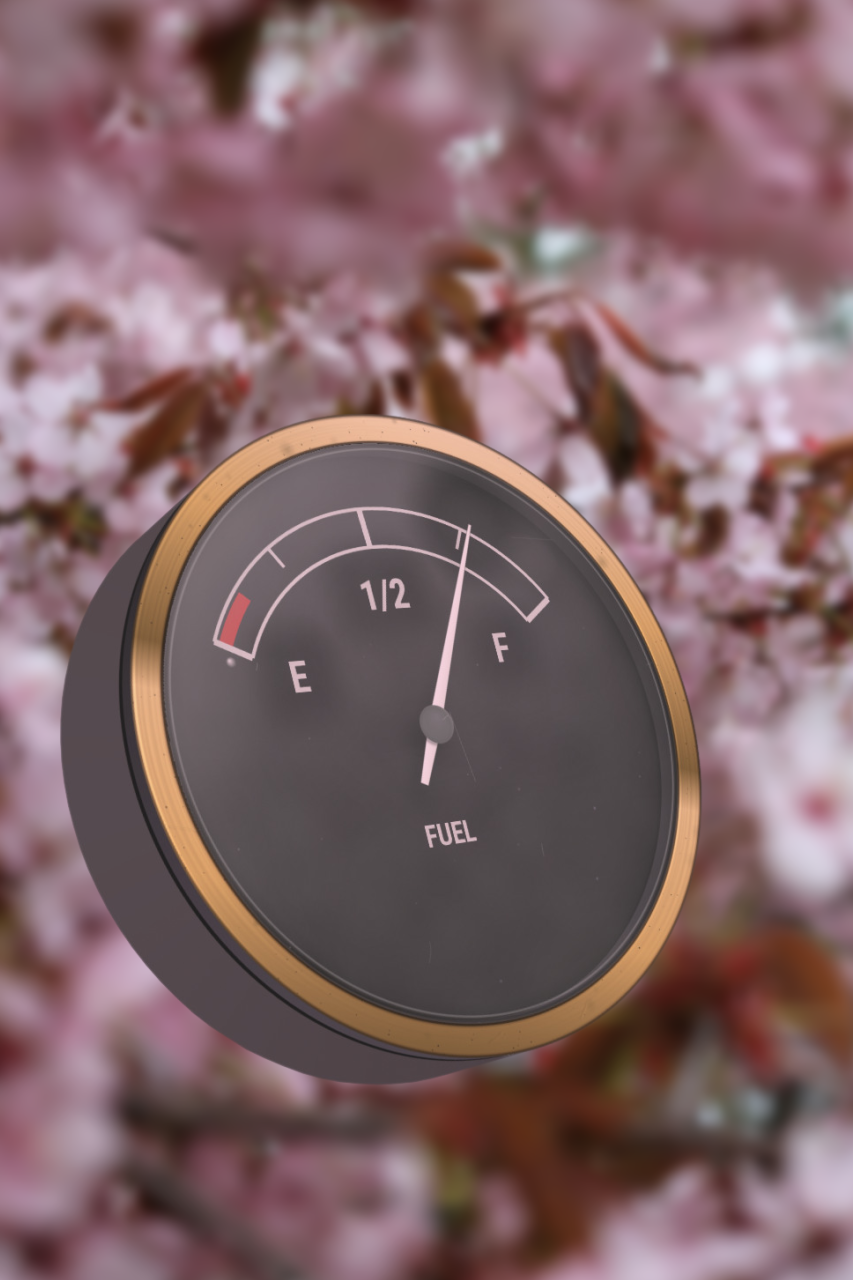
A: 0.75
